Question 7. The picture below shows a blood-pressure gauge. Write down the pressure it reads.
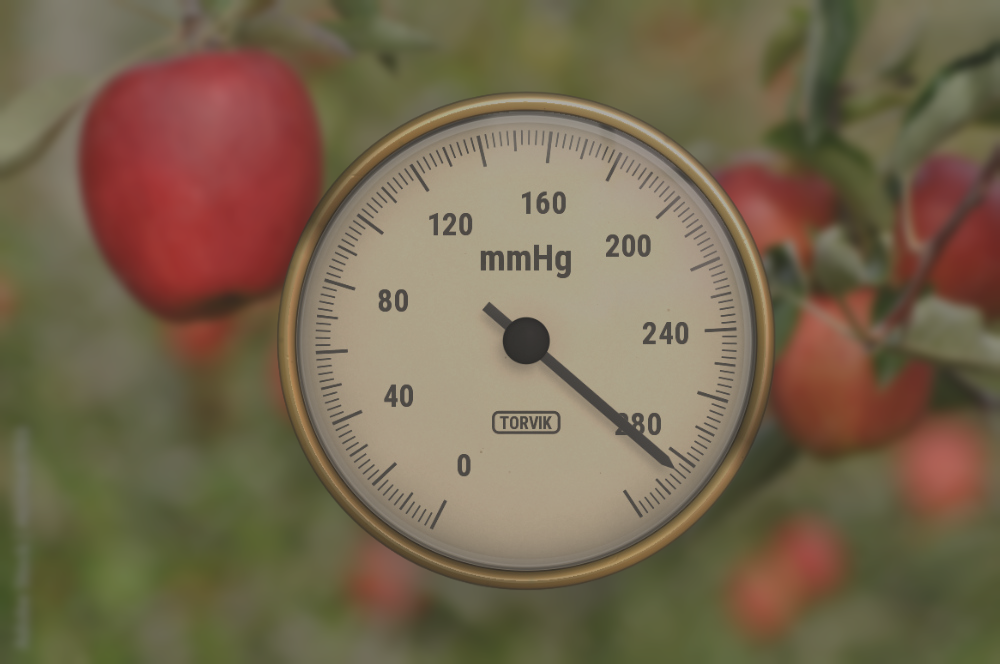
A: 284 mmHg
